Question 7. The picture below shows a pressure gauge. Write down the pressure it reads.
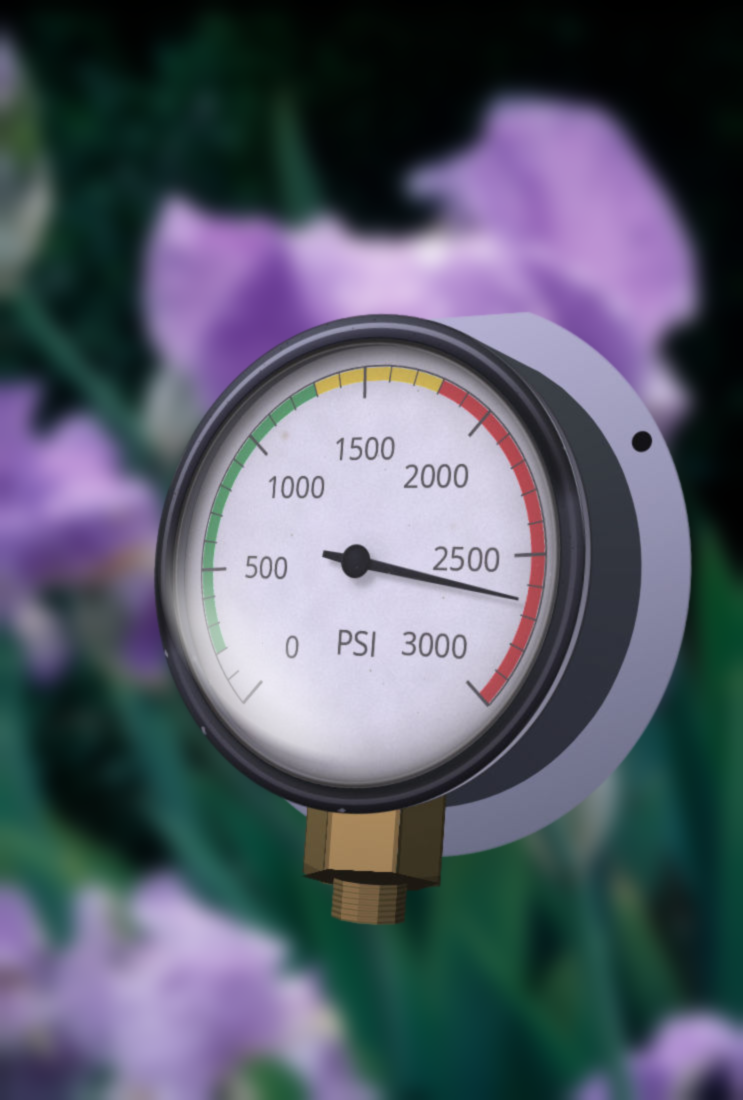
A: 2650 psi
